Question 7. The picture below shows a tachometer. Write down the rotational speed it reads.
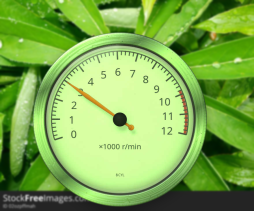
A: 3000 rpm
